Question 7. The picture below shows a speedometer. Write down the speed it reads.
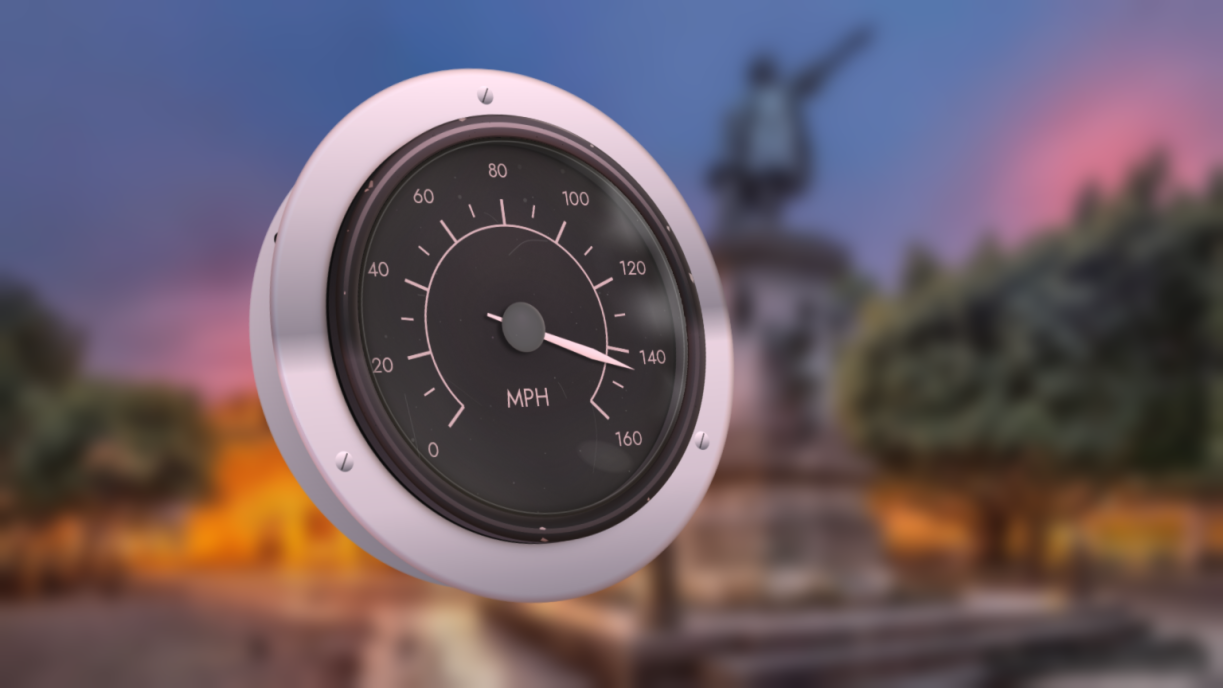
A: 145 mph
